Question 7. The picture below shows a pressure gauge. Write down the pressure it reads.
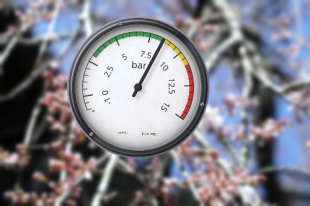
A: 8.5 bar
